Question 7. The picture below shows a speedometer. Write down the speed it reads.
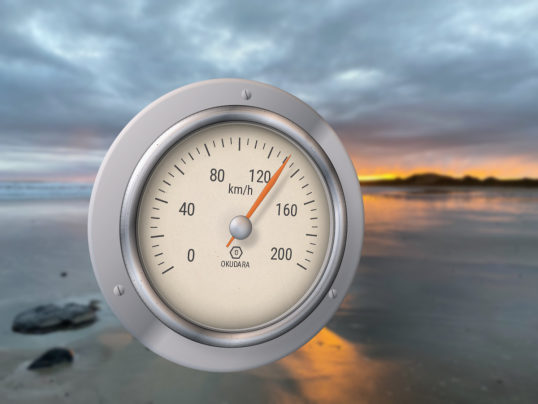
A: 130 km/h
